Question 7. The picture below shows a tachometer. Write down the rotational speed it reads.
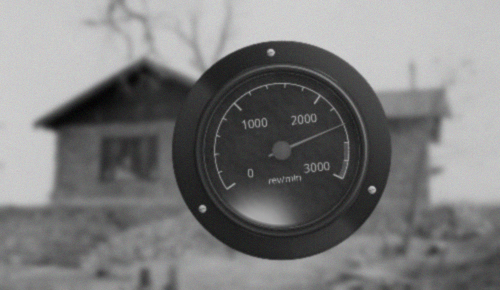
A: 2400 rpm
